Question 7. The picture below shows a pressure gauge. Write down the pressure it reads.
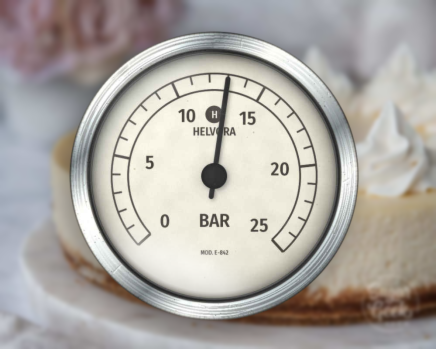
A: 13 bar
